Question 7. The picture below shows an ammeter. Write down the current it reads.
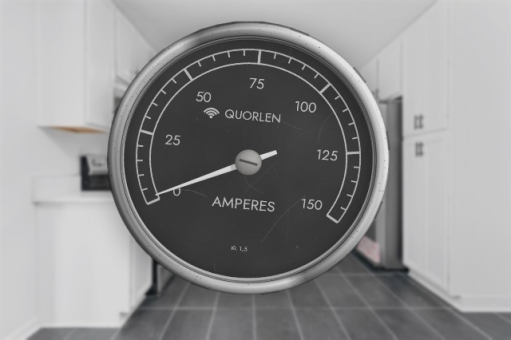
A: 2.5 A
